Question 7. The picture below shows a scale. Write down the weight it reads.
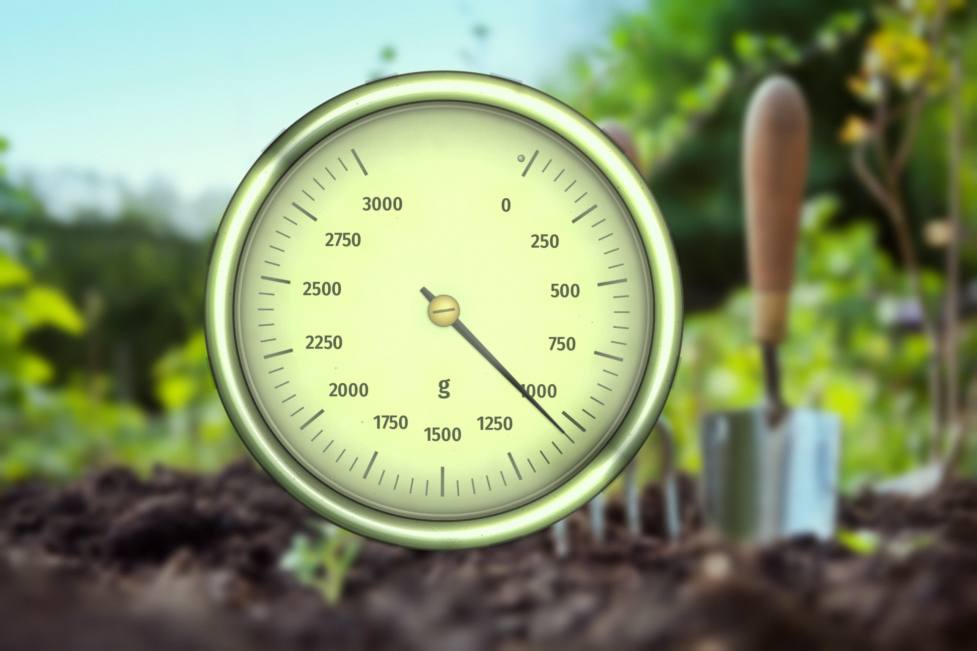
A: 1050 g
